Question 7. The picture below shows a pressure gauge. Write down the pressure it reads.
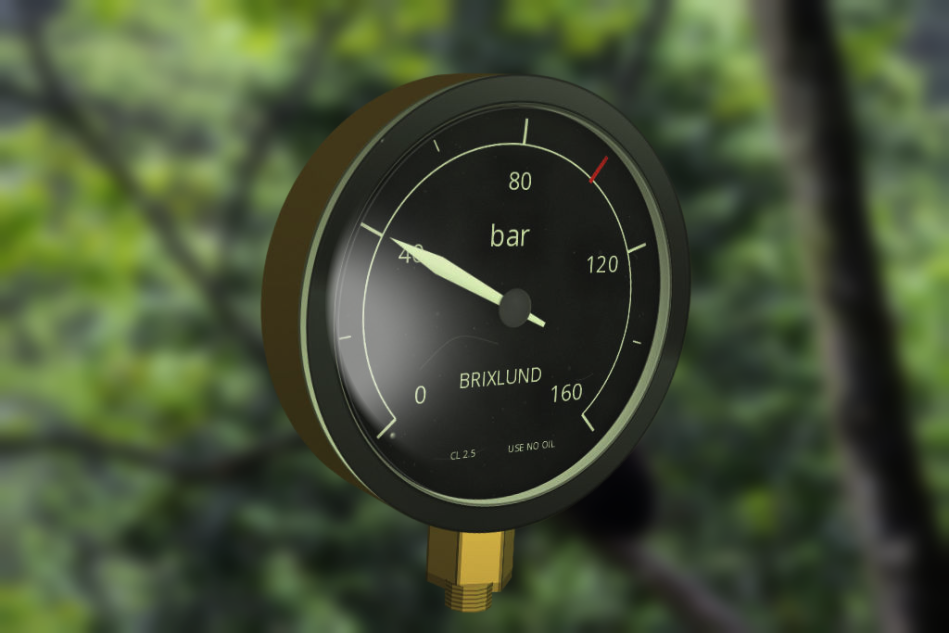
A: 40 bar
